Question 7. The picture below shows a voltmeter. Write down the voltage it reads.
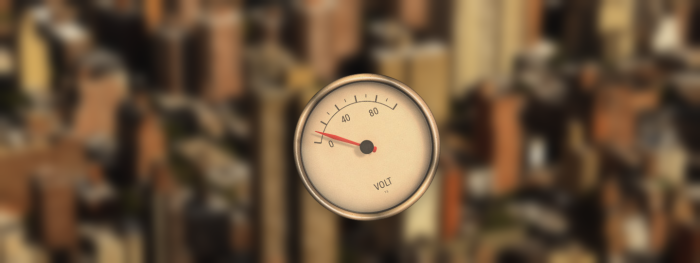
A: 10 V
